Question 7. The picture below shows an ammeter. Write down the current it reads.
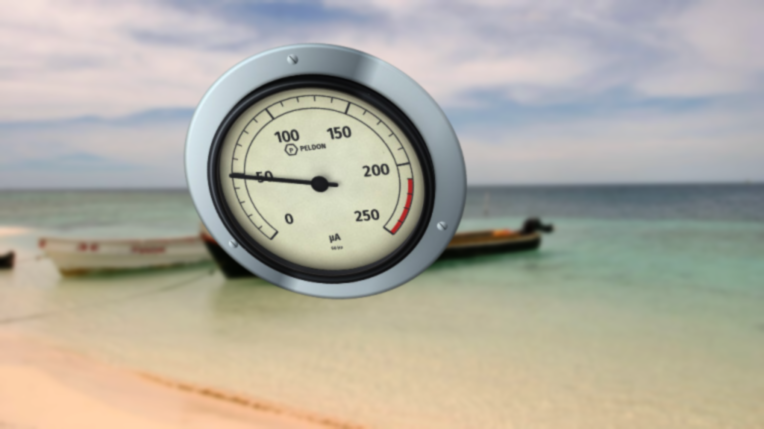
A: 50 µA
